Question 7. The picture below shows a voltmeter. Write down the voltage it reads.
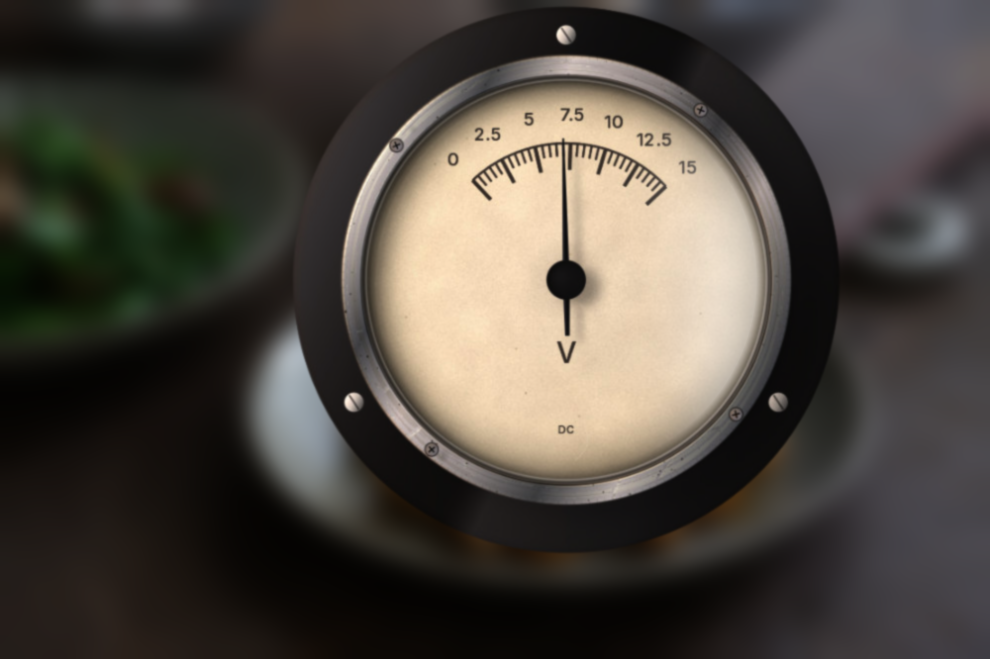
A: 7 V
